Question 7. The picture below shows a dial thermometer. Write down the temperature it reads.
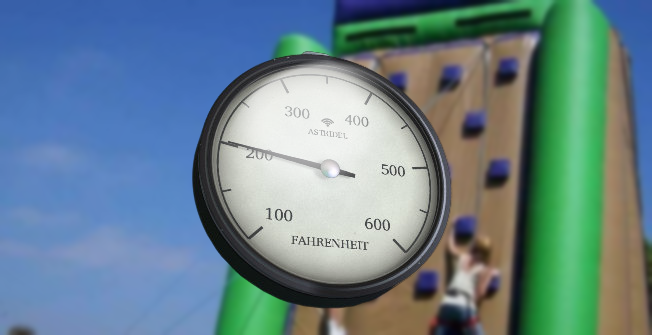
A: 200 °F
